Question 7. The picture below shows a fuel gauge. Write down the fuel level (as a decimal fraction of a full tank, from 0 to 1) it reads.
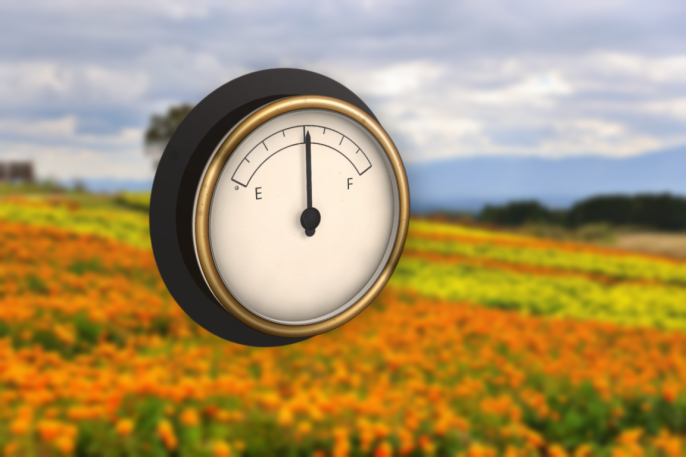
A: 0.5
